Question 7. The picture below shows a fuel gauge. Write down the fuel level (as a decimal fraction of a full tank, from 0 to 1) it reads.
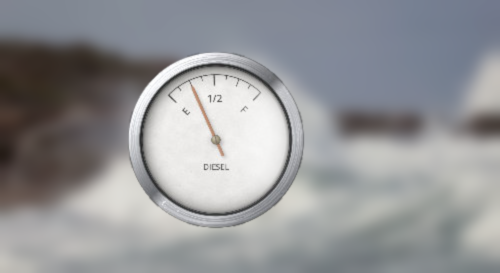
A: 0.25
